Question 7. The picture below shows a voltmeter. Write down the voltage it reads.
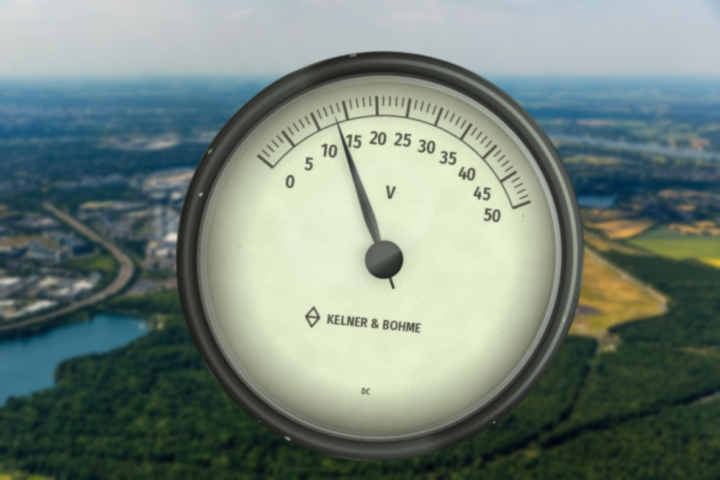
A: 13 V
